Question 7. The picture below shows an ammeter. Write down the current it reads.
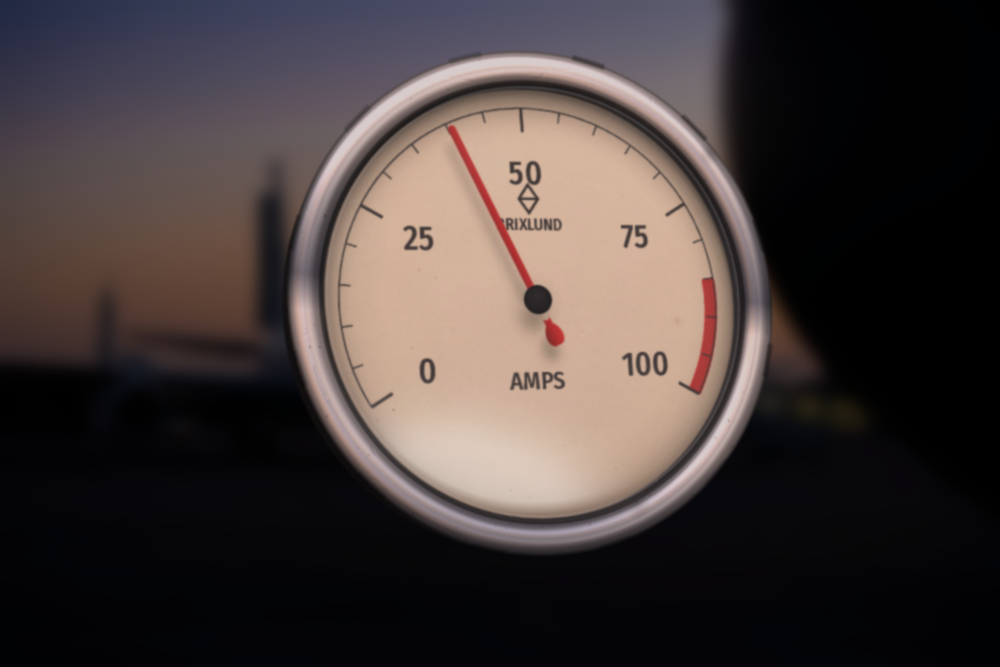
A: 40 A
